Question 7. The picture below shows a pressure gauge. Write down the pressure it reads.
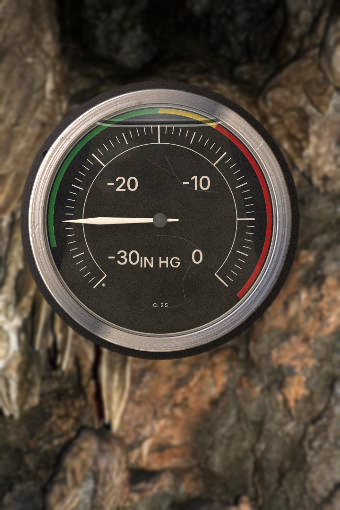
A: -25 inHg
